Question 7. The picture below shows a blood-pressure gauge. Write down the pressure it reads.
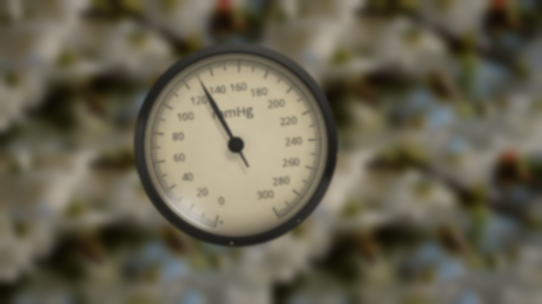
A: 130 mmHg
